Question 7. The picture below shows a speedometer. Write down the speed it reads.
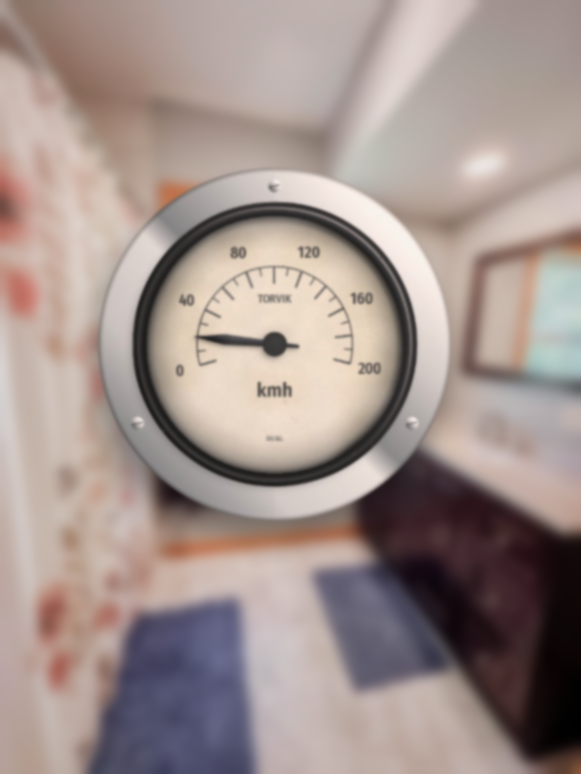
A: 20 km/h
